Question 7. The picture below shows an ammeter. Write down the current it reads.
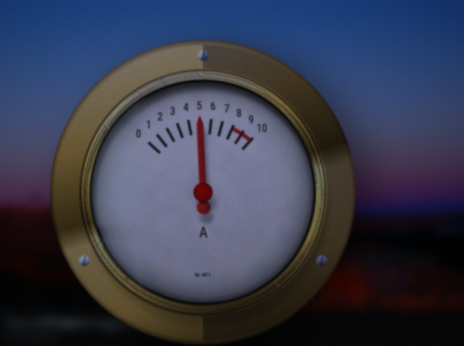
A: 5 A
